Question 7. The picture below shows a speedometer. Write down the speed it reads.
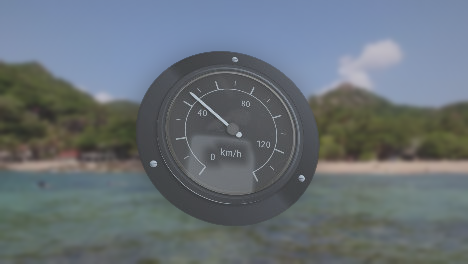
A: 45 km/h
